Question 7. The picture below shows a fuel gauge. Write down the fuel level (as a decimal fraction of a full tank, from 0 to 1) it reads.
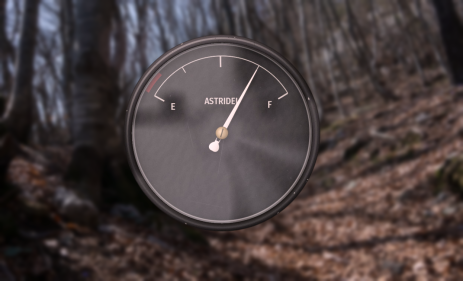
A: 0.75
